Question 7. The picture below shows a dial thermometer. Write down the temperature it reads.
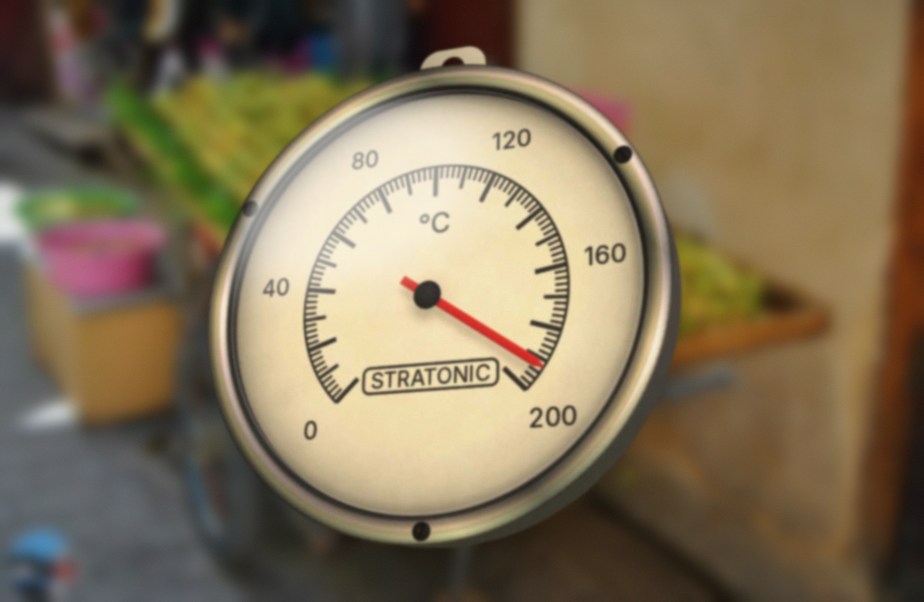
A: 192 °C
